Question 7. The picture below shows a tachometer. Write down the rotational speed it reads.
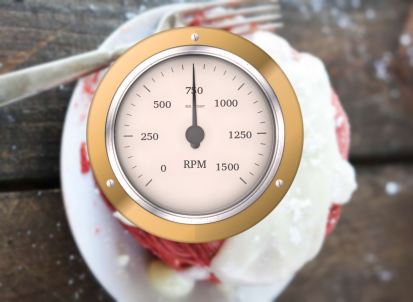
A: 750 rpm
